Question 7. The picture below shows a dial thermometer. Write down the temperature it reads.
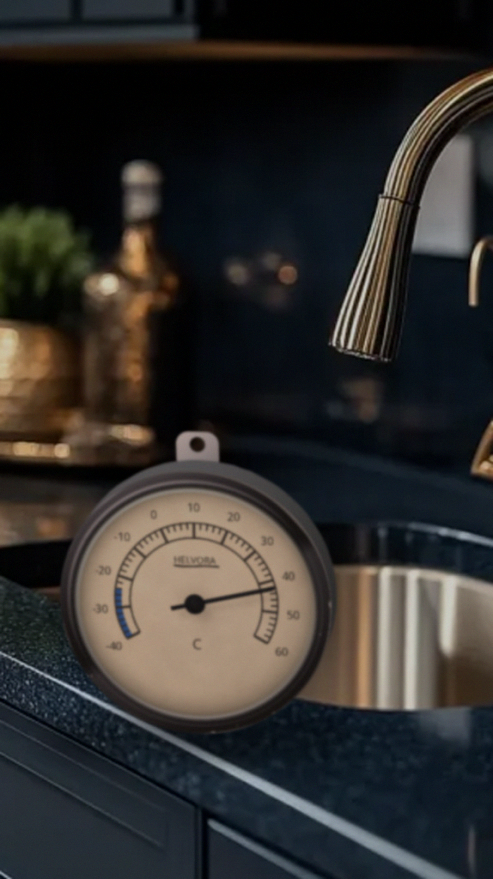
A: 42 °C
